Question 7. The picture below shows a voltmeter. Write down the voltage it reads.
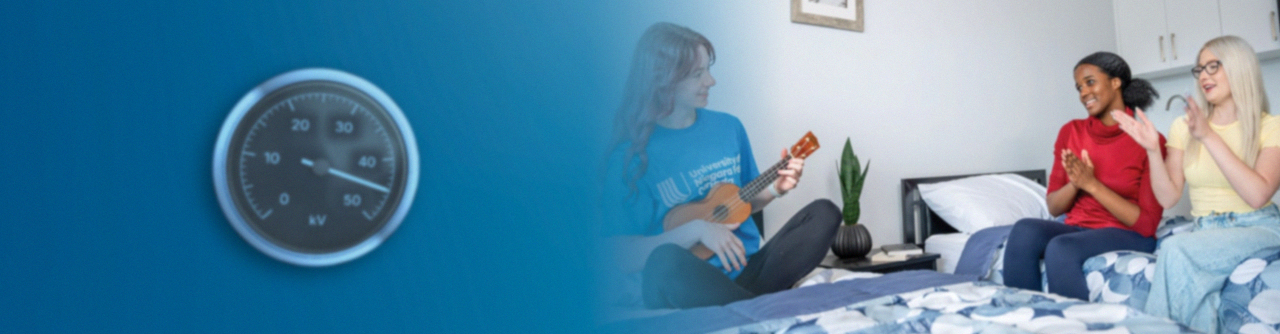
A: 45 kV
